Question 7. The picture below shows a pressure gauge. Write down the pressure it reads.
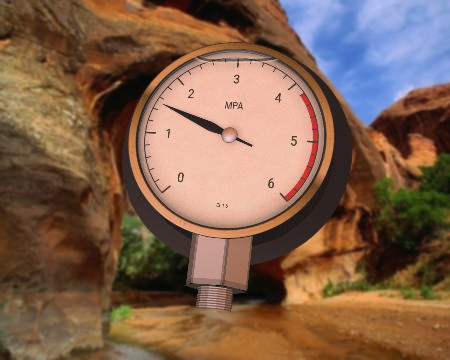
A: 1.5 MPa
